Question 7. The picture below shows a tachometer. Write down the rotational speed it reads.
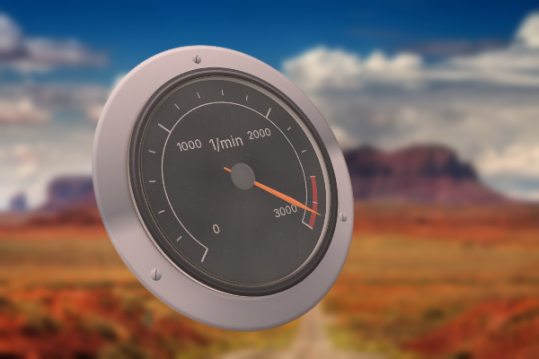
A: 2900 rpm
